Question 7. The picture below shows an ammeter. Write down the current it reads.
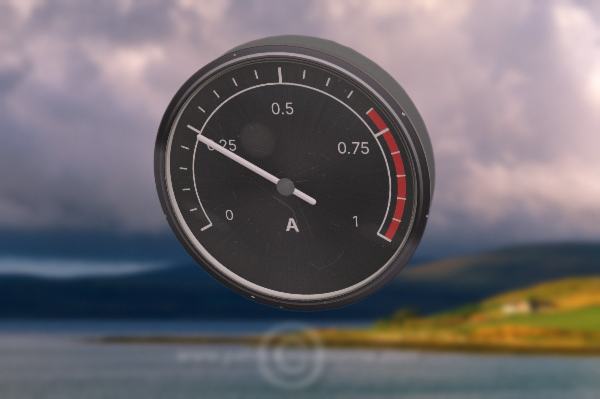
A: 0.25 A
